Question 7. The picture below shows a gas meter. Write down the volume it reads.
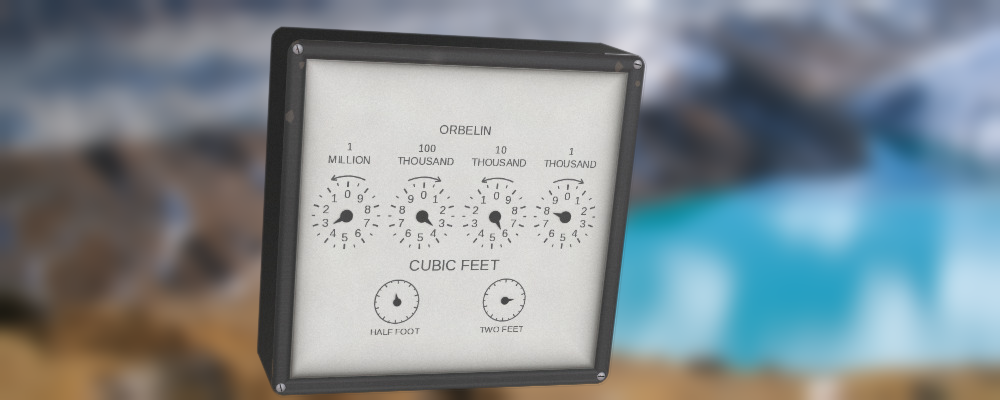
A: 335800 ft³
